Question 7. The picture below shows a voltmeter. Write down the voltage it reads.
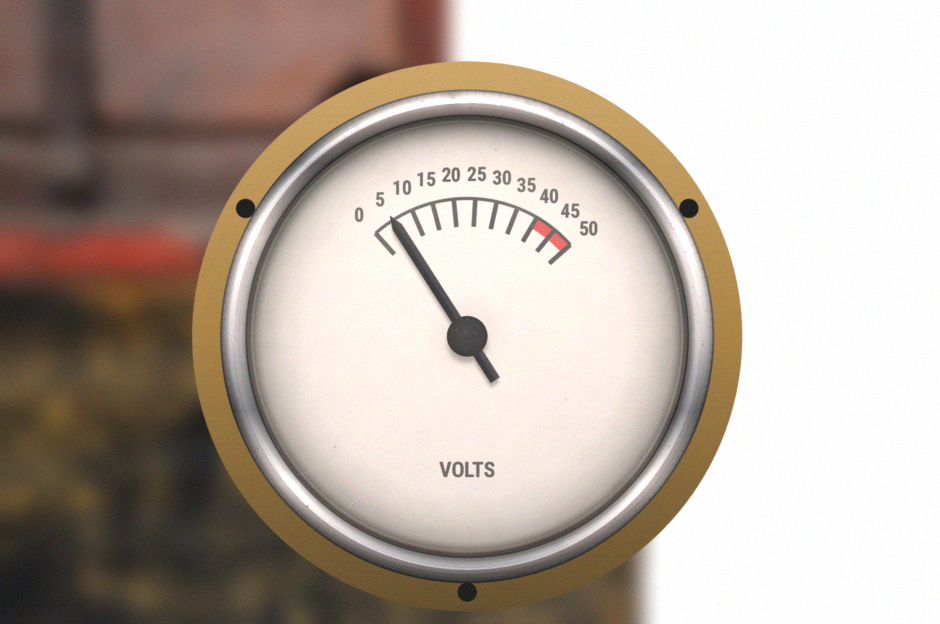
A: 5 V
